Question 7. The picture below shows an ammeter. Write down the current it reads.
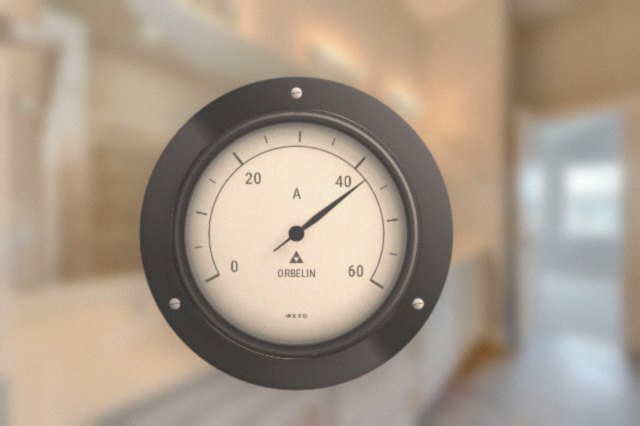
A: 42.5 A
